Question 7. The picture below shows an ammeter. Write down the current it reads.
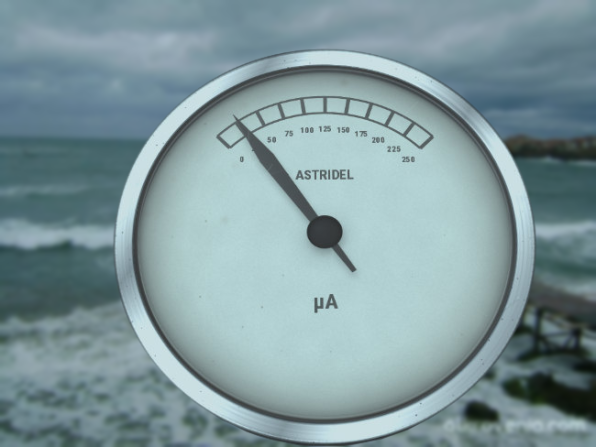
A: 25 µA
